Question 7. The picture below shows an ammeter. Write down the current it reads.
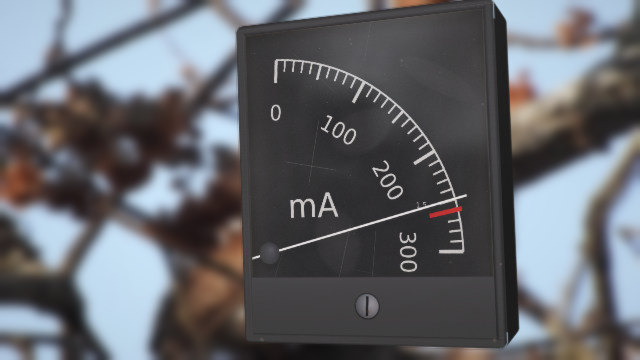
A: 250 mA
